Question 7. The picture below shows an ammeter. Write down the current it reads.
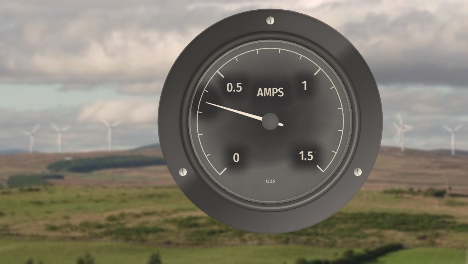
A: 0.35 A
